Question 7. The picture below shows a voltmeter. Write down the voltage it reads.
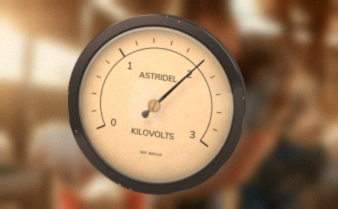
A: 2 kV
